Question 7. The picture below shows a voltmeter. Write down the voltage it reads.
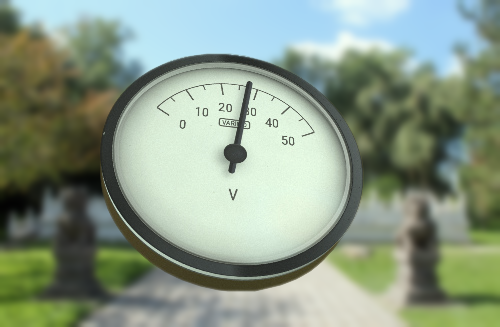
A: 27.5 V
